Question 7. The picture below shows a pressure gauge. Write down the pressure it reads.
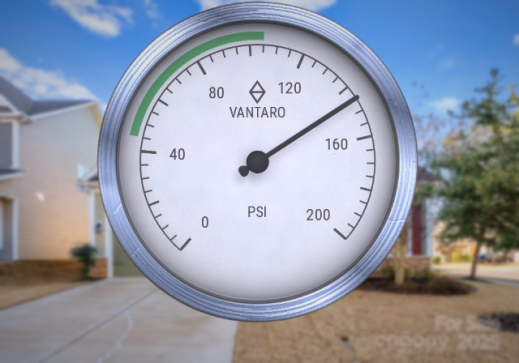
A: 145 psi
